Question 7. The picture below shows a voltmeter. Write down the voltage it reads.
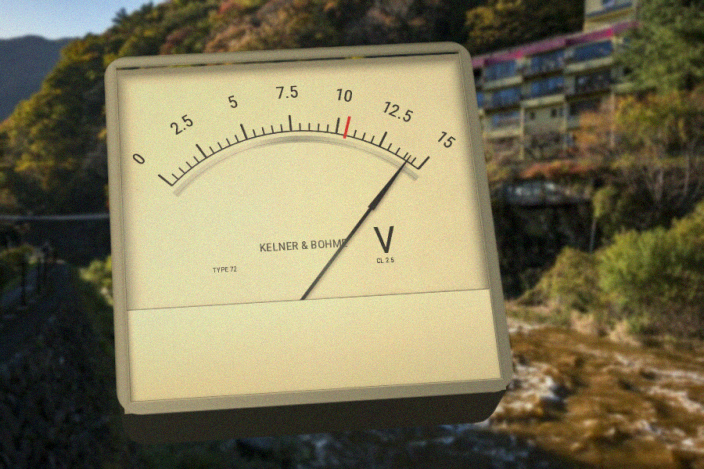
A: 14.25 V
